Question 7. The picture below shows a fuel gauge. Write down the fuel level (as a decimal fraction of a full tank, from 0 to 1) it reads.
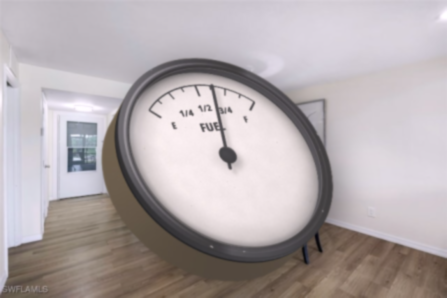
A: 0.625
